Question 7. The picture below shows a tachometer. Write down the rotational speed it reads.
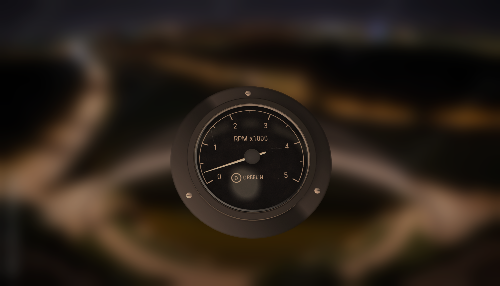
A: 250 rpm
